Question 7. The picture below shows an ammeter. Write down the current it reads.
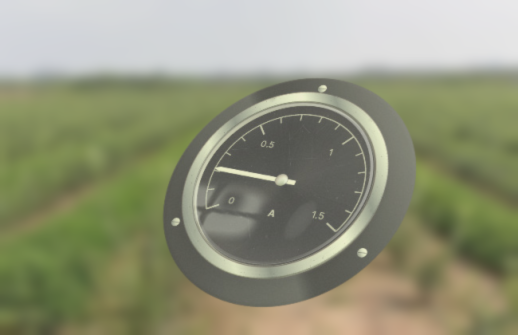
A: 0.2 A
